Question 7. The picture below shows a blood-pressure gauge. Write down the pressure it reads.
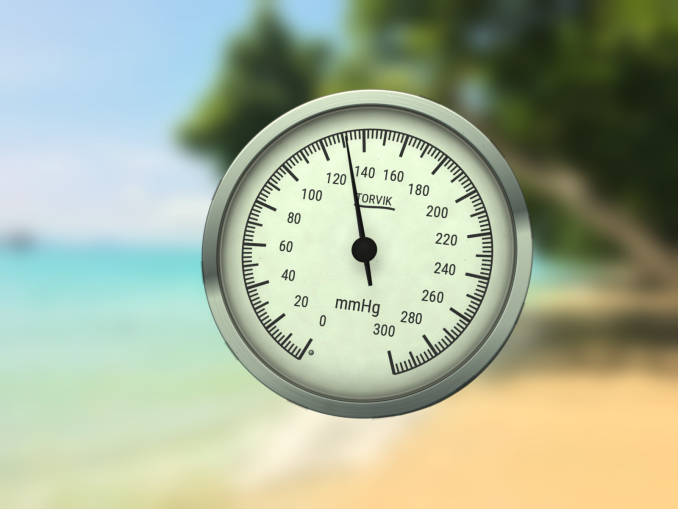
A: 132 mmHg
